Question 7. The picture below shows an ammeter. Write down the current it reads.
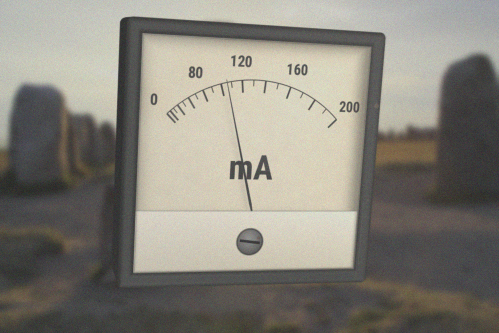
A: 105 mA
